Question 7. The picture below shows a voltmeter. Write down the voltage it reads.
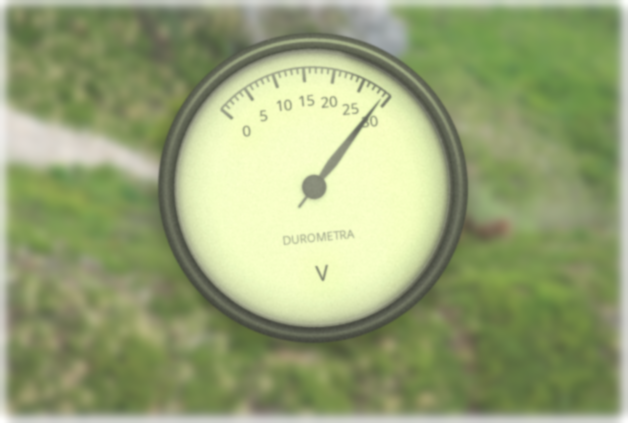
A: 29 V
